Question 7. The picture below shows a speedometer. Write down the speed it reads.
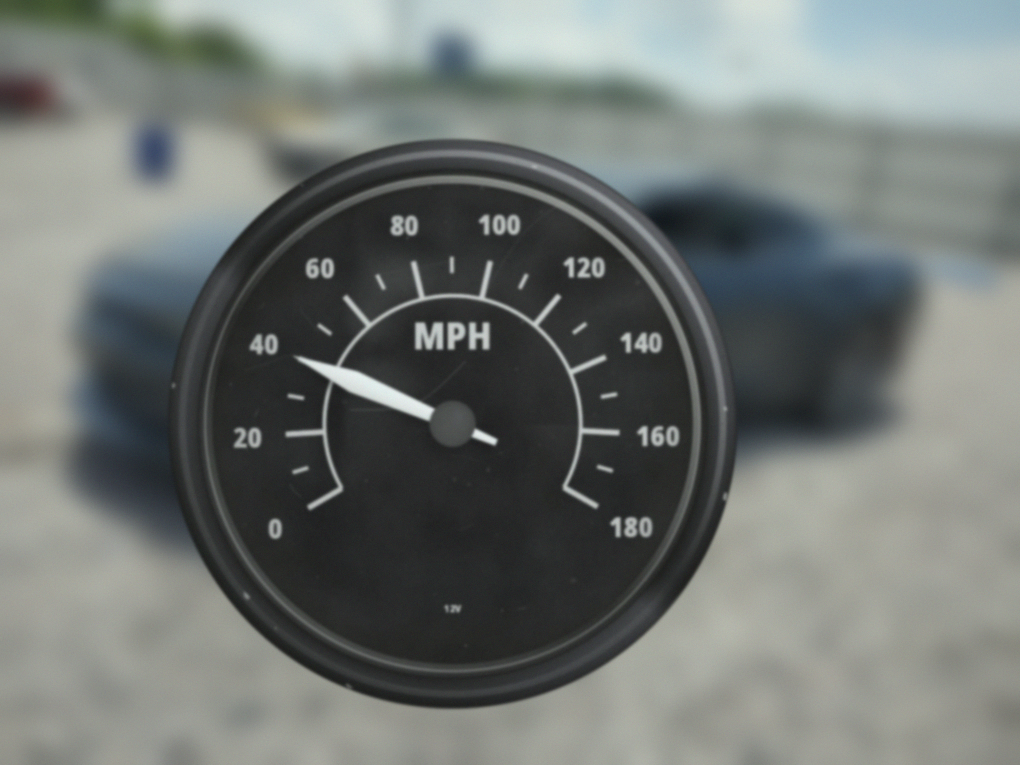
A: 40 mph
